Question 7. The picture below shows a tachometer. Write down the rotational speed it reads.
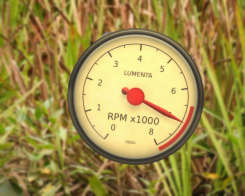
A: 7000 rpm
